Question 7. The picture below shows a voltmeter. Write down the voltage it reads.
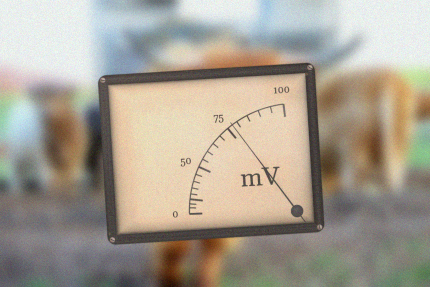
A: 77.5 mV
